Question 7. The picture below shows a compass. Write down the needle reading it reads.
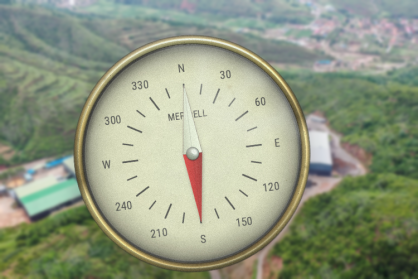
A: 180 °
